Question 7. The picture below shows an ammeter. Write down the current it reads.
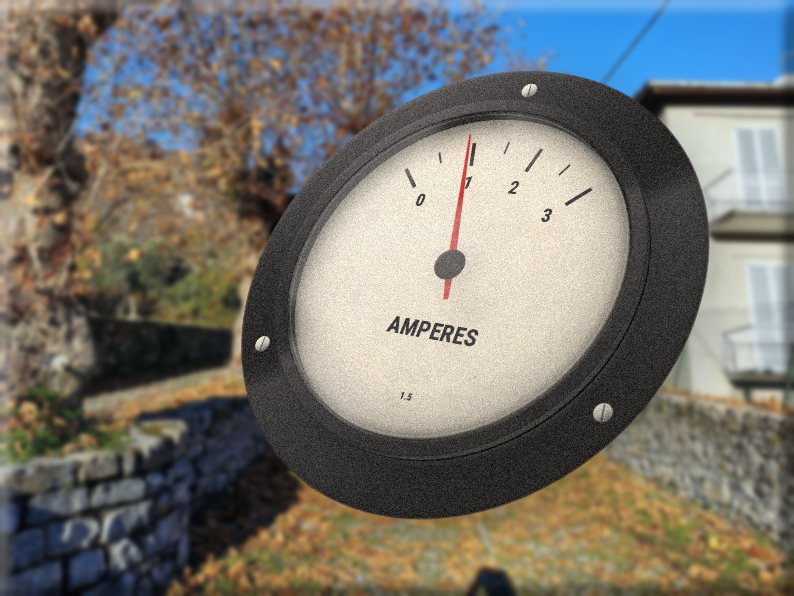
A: 1 A
